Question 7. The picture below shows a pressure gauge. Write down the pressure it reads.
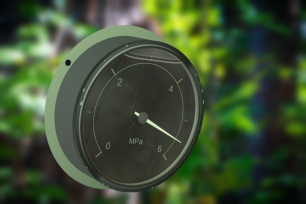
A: 5.5 MPa
